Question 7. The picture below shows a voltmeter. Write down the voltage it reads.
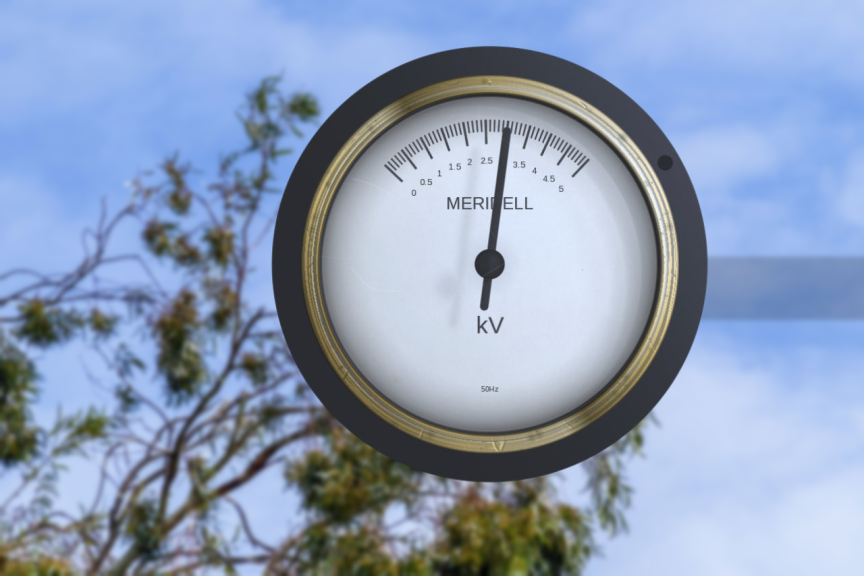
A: 3 kV
